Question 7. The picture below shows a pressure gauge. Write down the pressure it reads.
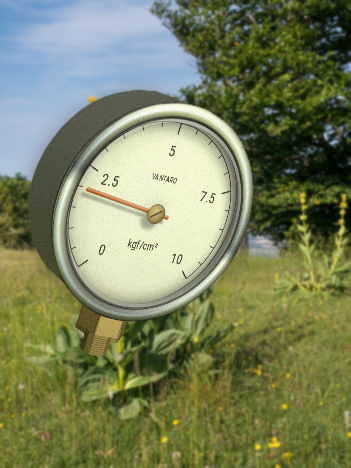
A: 2 kg/cm²
